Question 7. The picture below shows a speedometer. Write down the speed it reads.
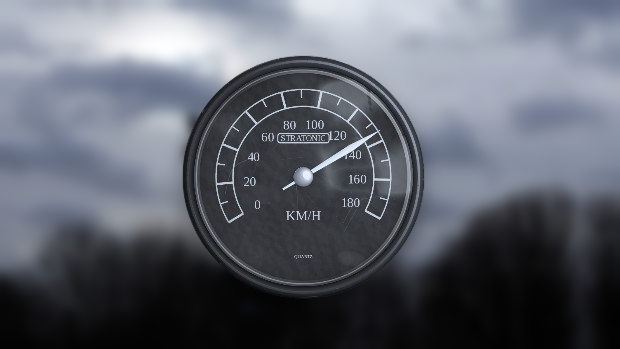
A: 135 km/h
